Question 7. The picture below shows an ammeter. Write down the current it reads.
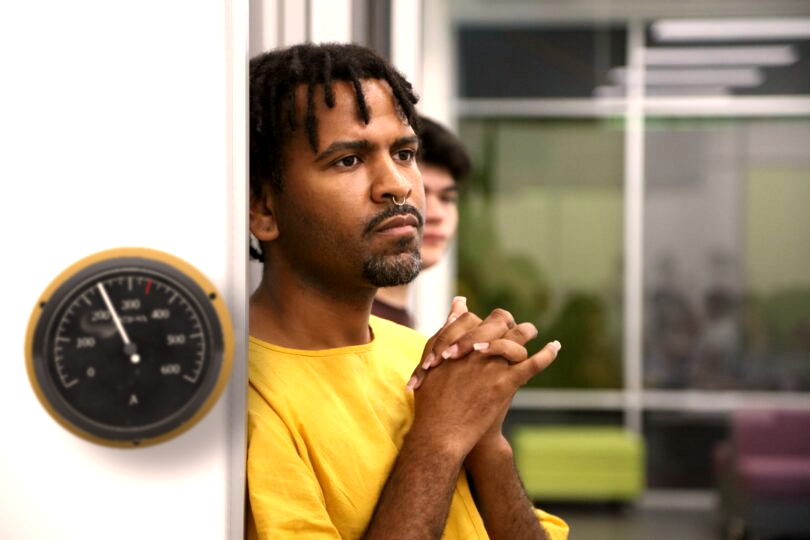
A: 240 A
